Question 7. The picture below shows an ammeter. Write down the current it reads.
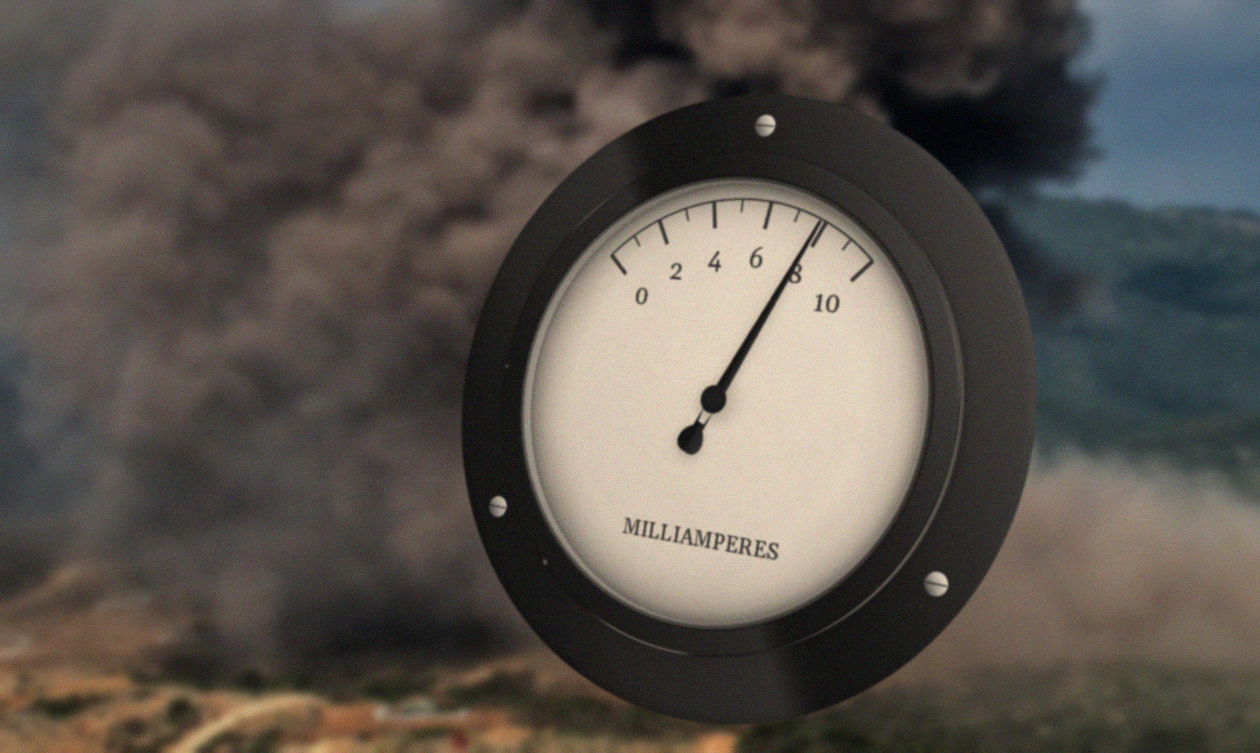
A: 8 mA
